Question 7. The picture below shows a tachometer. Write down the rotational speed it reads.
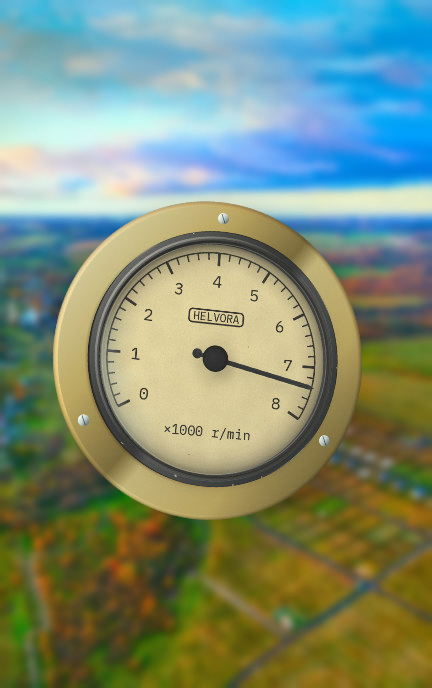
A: 7400 rpm
